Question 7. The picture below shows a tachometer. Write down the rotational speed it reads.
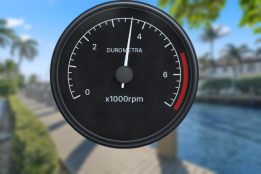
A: 3600 rpm
